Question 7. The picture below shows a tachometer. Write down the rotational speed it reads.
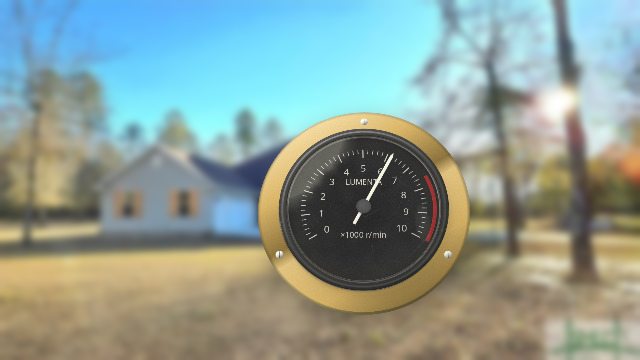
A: 6200 rpm
